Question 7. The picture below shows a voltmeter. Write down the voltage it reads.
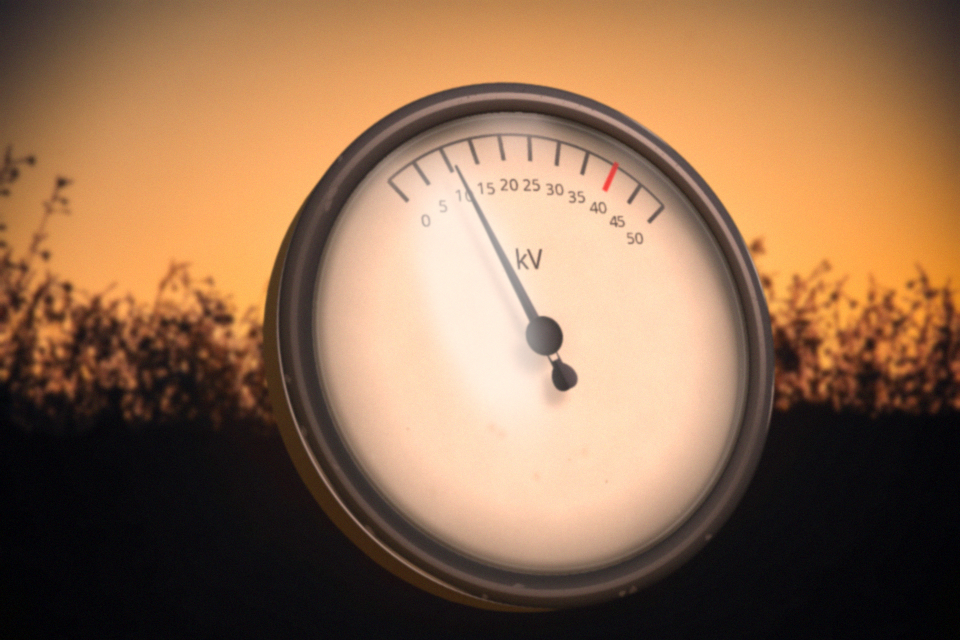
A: 10 kV
